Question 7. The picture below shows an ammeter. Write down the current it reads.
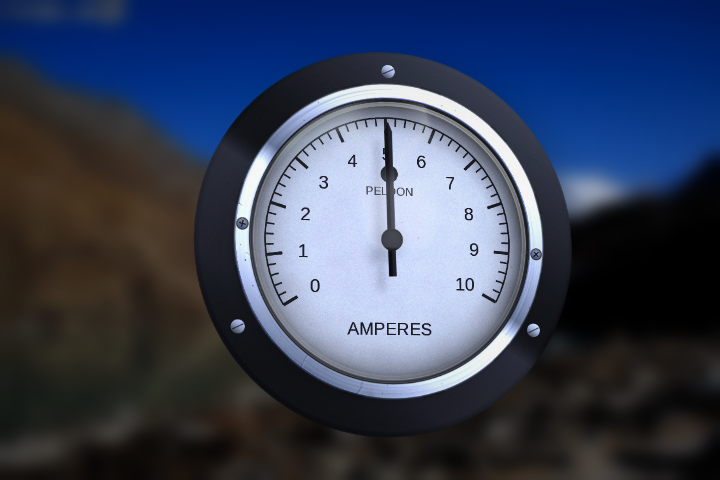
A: 5 A
